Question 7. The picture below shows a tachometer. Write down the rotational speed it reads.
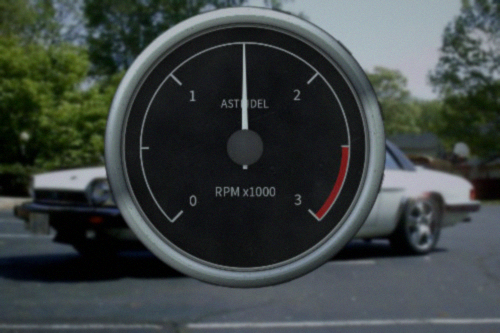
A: 1500 rpm
